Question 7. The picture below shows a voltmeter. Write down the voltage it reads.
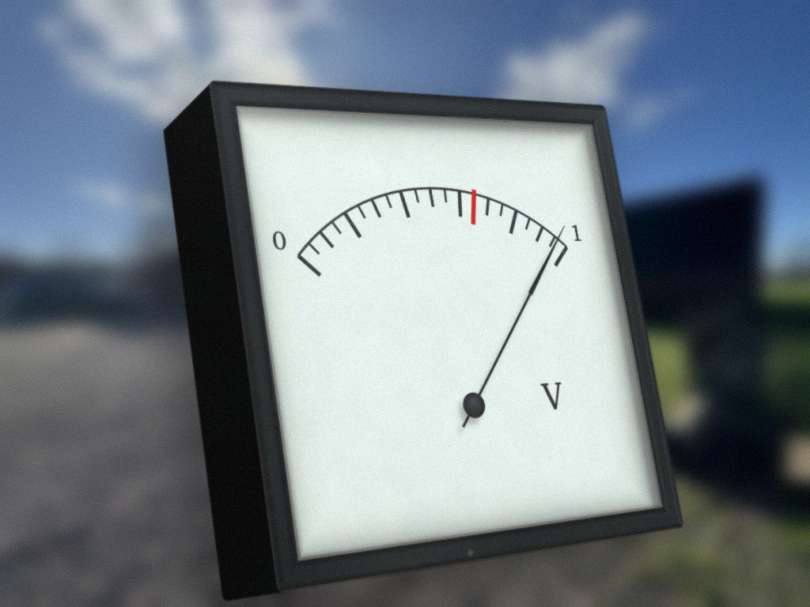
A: 0.95 V
